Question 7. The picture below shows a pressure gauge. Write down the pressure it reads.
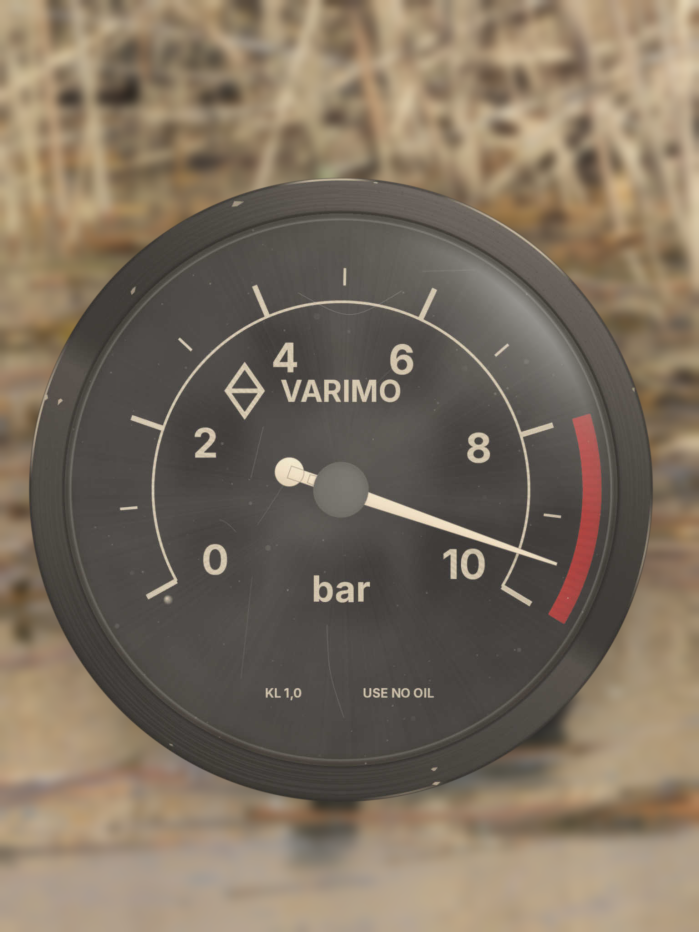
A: 9.5 bar
